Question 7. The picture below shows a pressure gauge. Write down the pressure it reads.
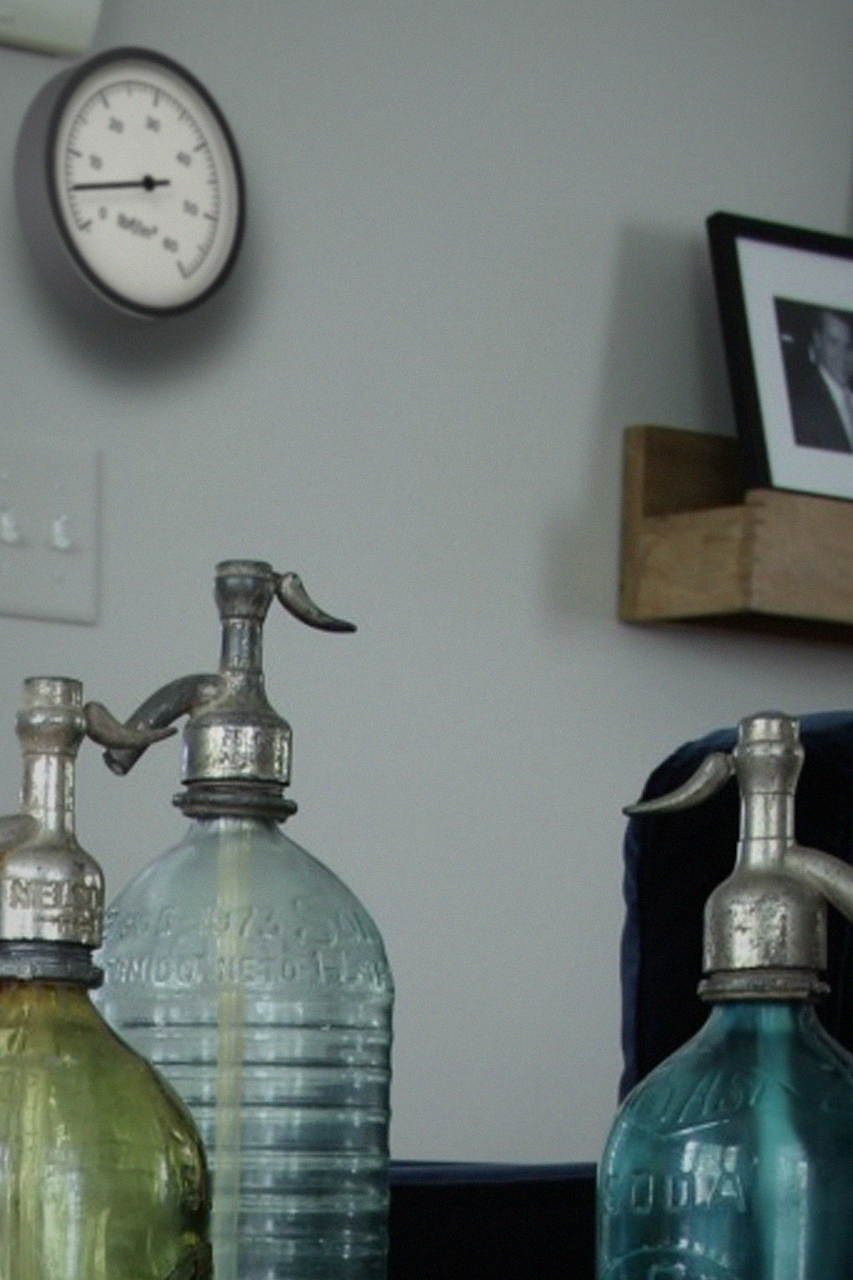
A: 5 psi
